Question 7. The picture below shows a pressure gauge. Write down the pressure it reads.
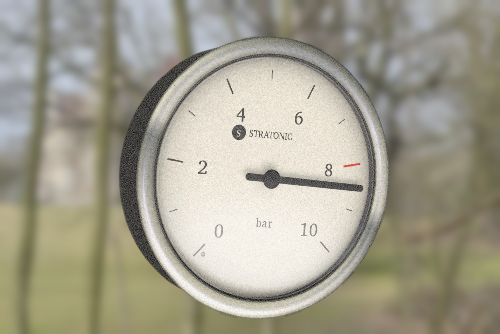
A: 8.5 bar
